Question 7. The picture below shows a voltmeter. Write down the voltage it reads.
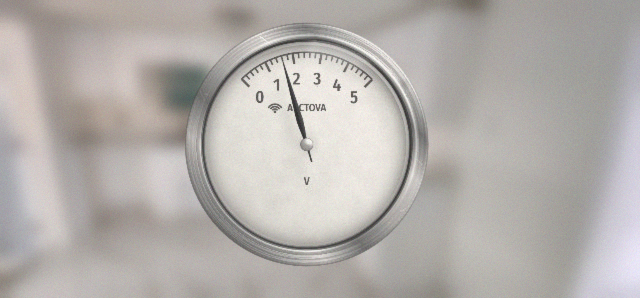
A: 1.6 V
